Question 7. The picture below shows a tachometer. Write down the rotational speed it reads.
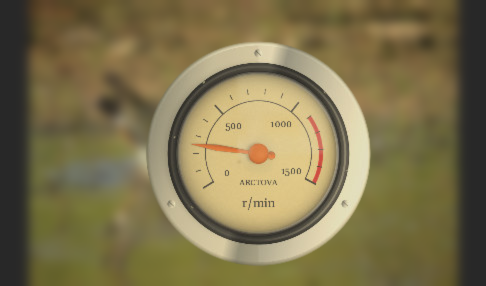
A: 250 rpm
